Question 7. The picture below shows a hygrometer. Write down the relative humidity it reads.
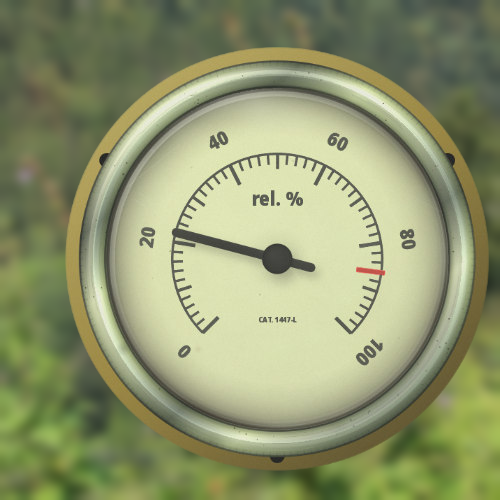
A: 22 %
